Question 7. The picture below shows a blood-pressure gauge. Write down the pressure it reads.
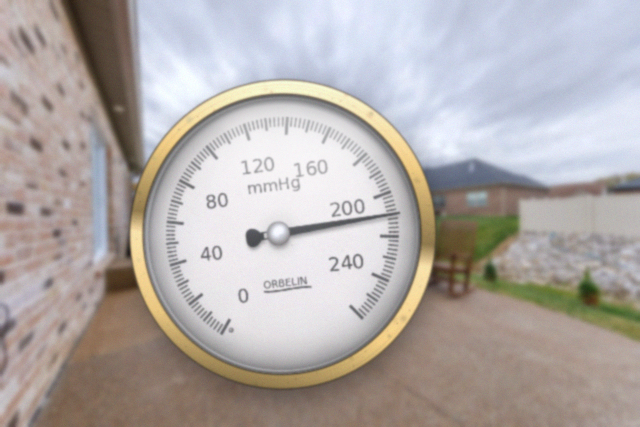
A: 210 mmHg
